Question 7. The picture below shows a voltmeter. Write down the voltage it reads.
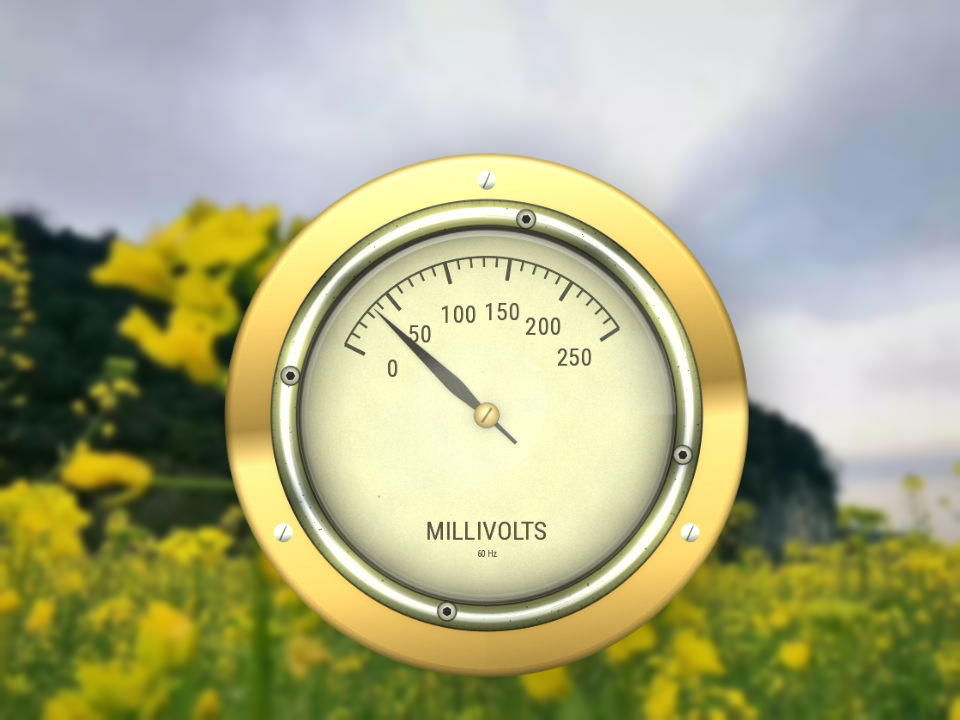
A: 35 mV
